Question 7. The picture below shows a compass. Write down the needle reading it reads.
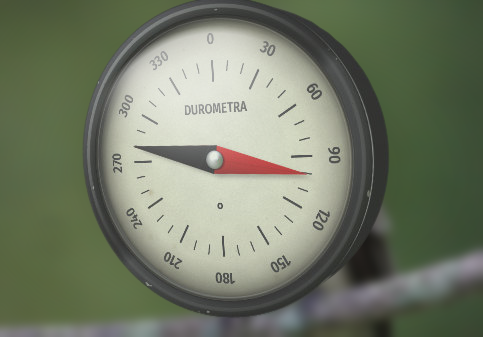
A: 100 °
